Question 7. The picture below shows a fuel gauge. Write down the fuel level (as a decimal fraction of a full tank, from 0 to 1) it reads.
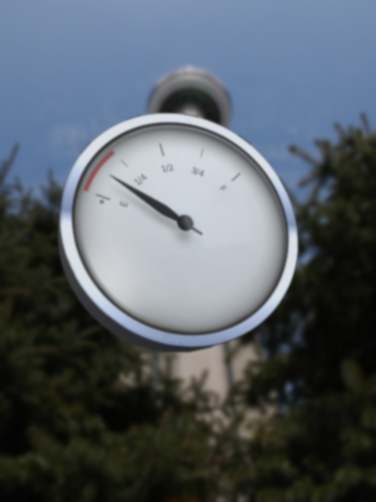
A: 0.125
